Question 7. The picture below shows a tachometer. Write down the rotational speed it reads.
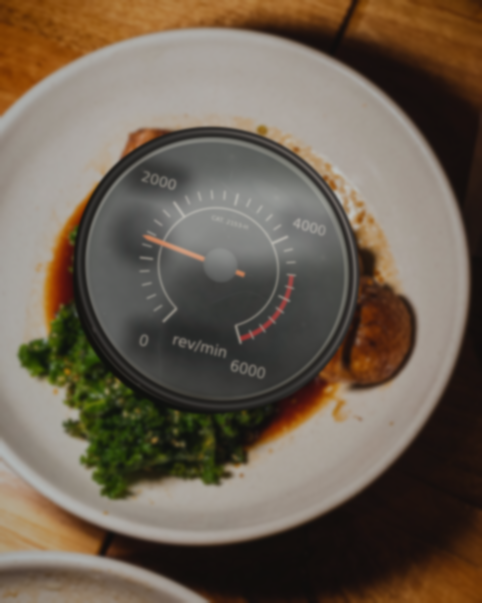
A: 1300 rpm
